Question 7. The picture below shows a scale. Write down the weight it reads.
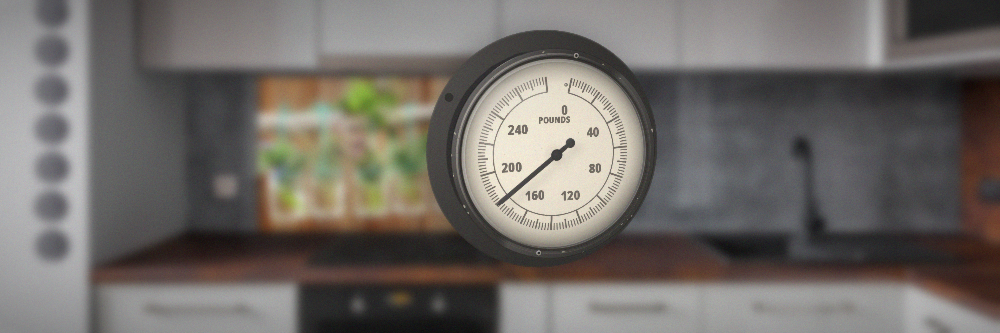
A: 180 lb
